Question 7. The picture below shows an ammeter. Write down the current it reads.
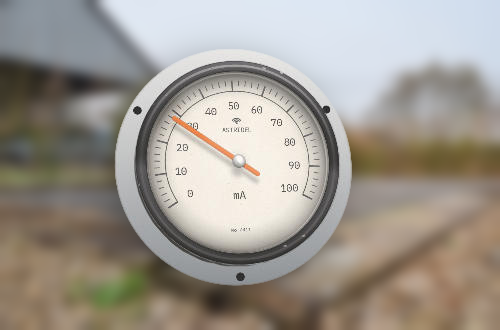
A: 28 mA
